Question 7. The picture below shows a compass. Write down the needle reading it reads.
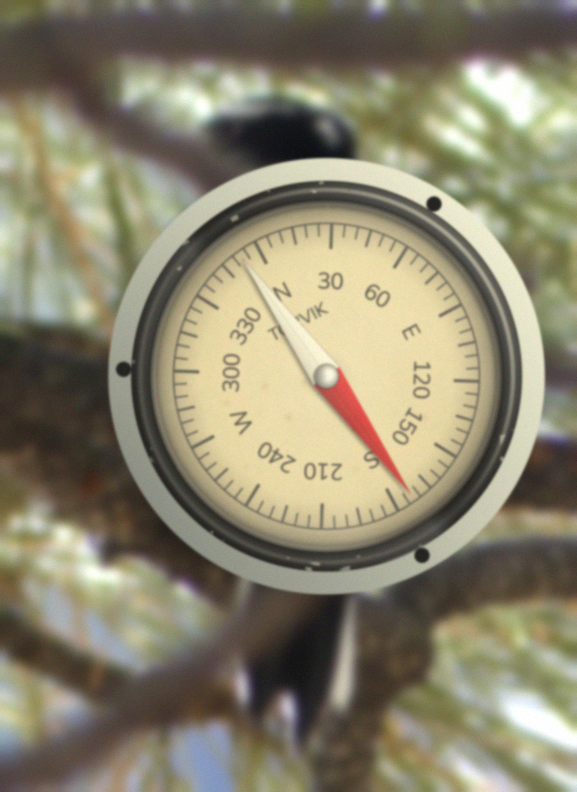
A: 172.5 °
